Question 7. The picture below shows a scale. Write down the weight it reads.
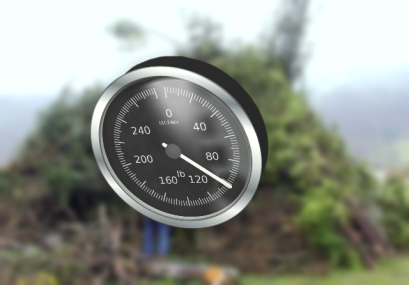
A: 100 lb
